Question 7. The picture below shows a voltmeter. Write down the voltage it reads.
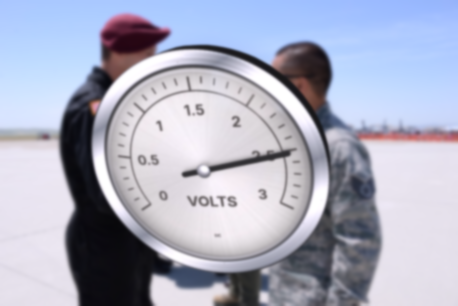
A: 2.5 V
